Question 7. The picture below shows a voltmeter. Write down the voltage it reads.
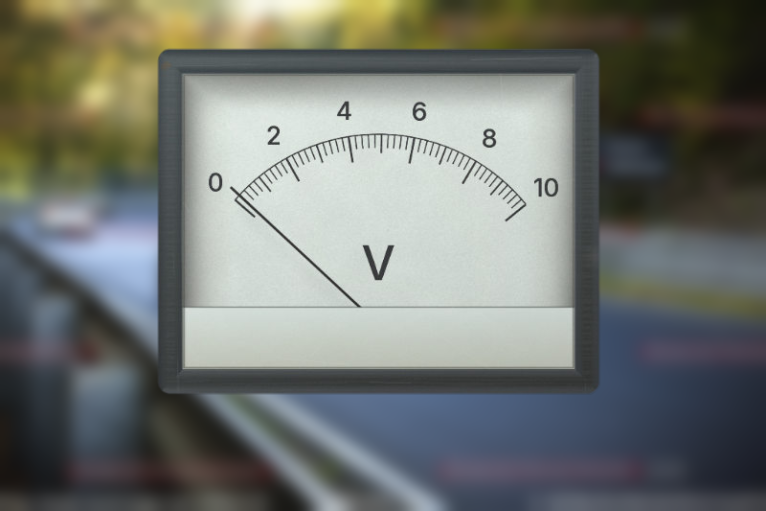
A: 0.2 V
